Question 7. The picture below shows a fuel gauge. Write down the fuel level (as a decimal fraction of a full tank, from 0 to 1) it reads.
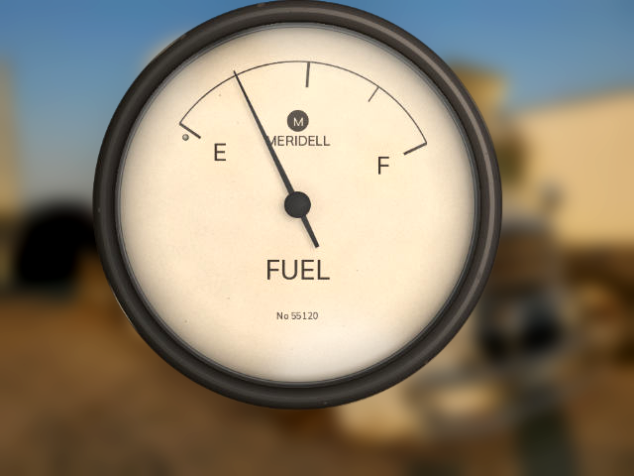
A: 0.25
